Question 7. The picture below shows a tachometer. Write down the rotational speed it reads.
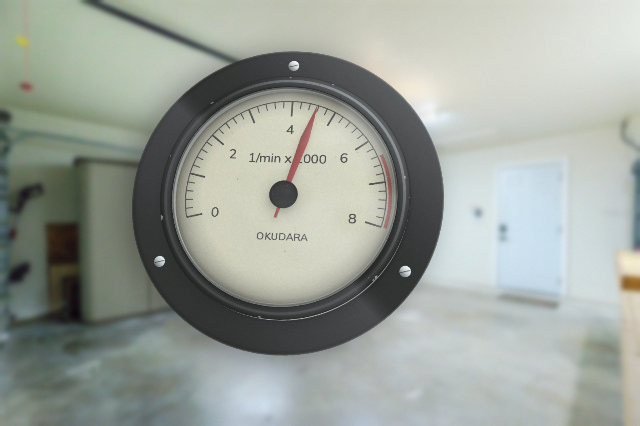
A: 4600 rpm
